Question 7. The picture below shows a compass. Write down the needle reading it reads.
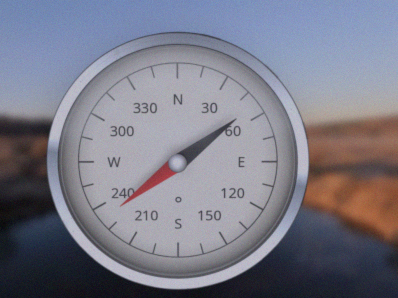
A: 232.5 °
